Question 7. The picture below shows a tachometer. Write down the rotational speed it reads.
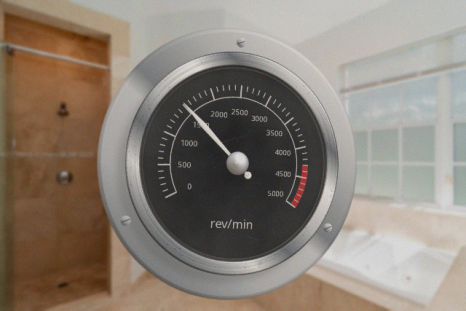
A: 1500 rpm
